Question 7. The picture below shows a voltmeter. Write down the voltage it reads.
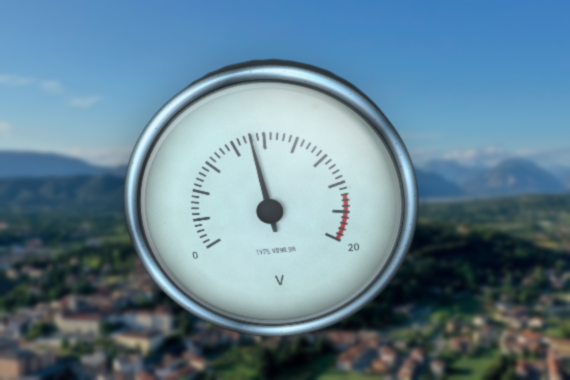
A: 9.2 V
